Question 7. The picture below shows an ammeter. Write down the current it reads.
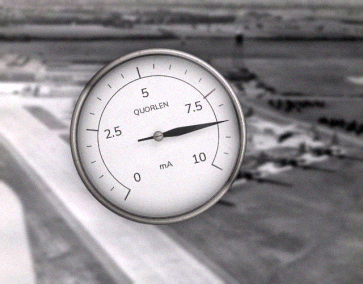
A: 8.5 mA
